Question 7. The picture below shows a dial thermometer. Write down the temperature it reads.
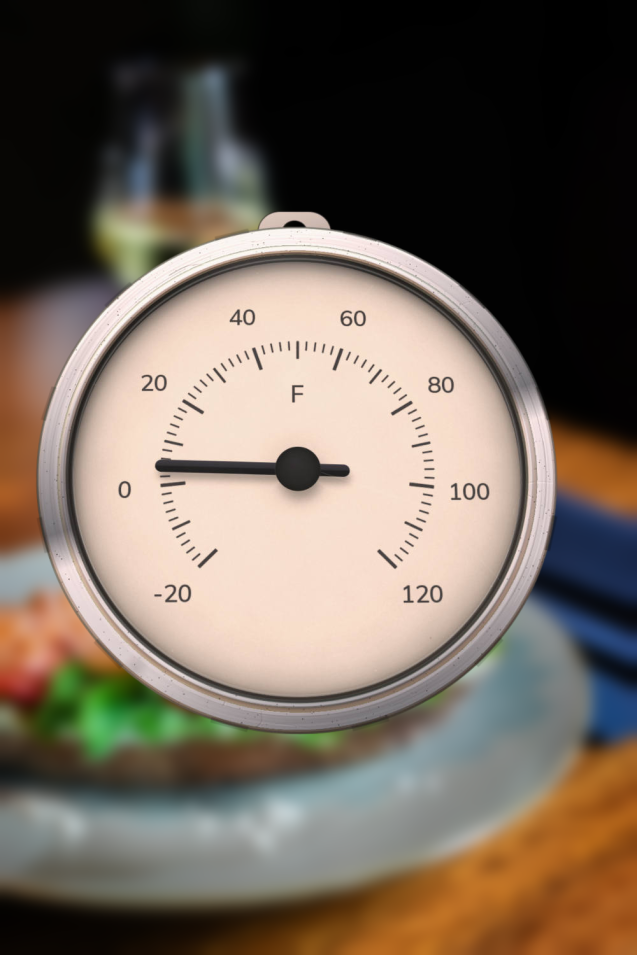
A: 4 °F
